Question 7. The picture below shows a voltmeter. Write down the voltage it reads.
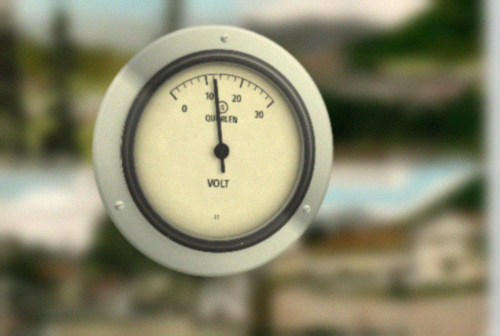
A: 12 V
